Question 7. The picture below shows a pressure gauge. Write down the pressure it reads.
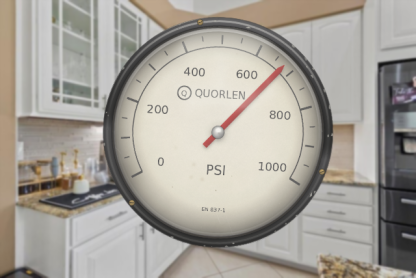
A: 675 psi
